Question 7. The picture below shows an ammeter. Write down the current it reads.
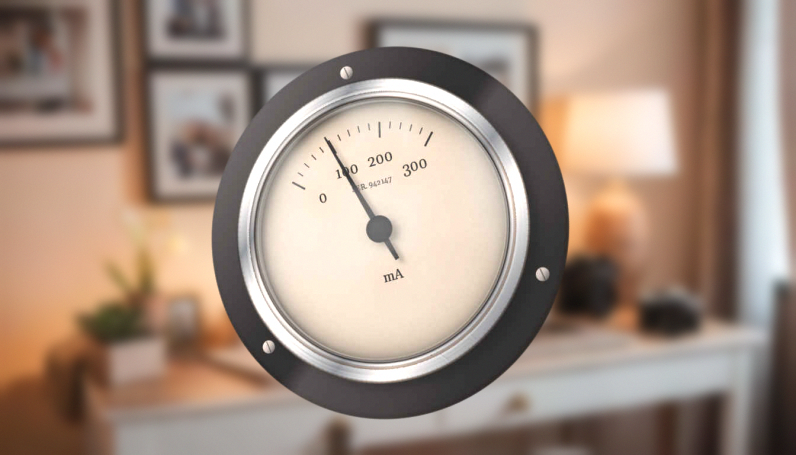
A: 100 mA
